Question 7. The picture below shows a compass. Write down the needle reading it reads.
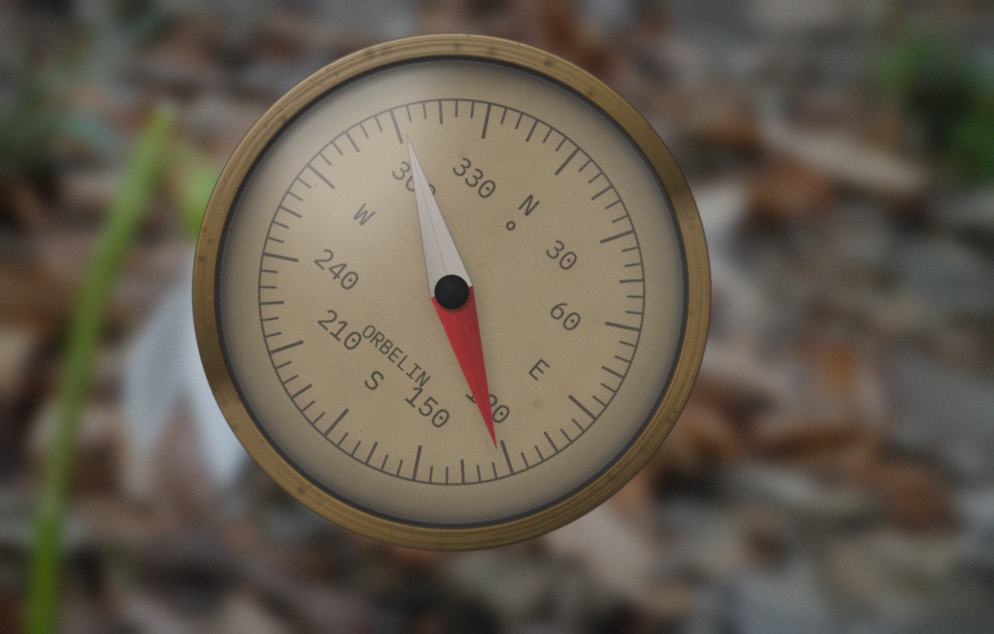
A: 122.5 °
